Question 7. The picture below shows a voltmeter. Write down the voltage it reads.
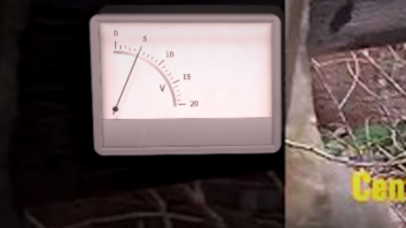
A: 5 V
